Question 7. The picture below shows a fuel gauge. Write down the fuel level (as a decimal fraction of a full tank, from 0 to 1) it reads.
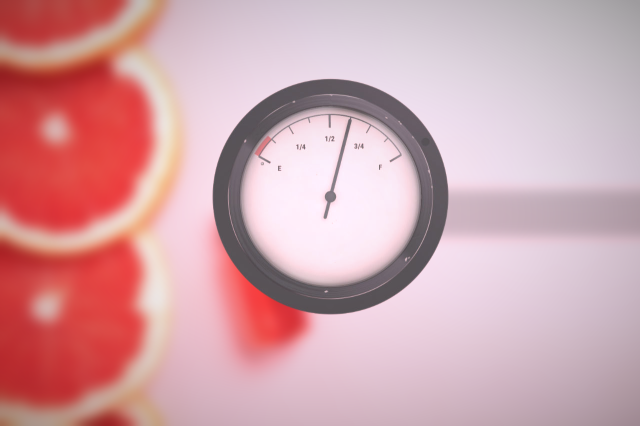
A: 0.625
